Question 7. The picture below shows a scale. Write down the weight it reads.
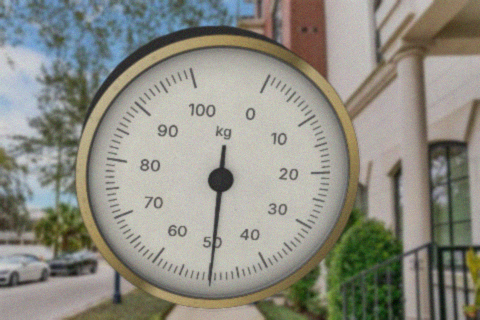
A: 50 kg
